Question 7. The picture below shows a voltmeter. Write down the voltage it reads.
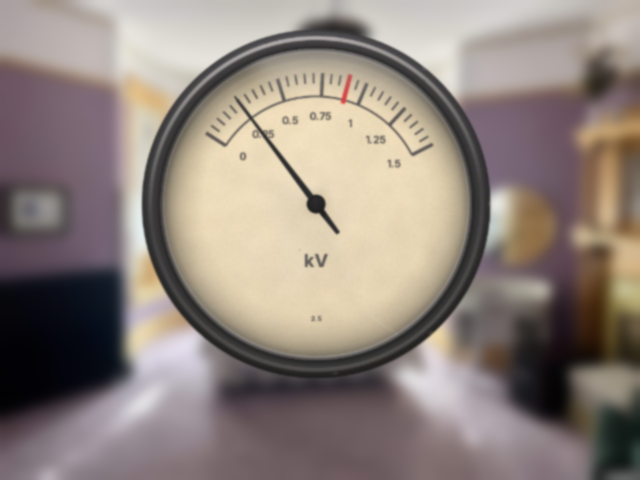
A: 0.25 kV
